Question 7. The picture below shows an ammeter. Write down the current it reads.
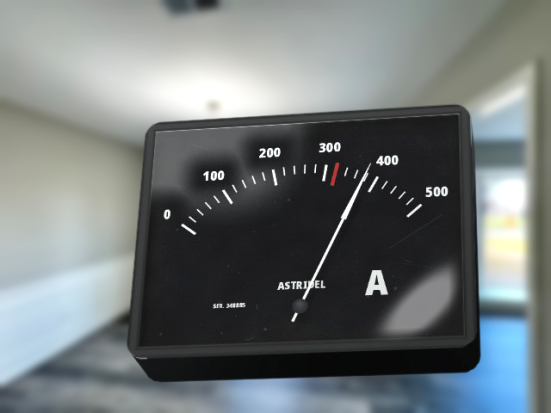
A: 380 A
